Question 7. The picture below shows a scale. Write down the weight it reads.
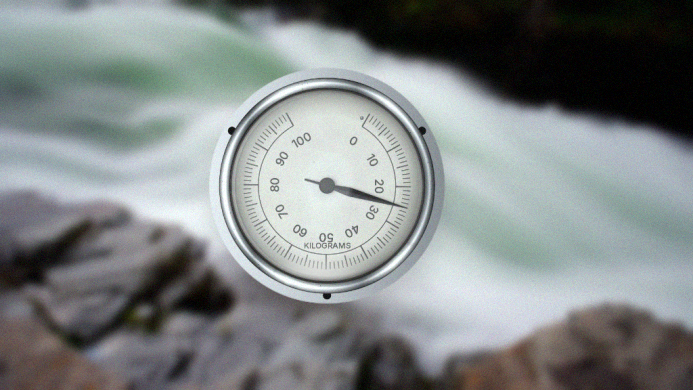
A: 25 kg
